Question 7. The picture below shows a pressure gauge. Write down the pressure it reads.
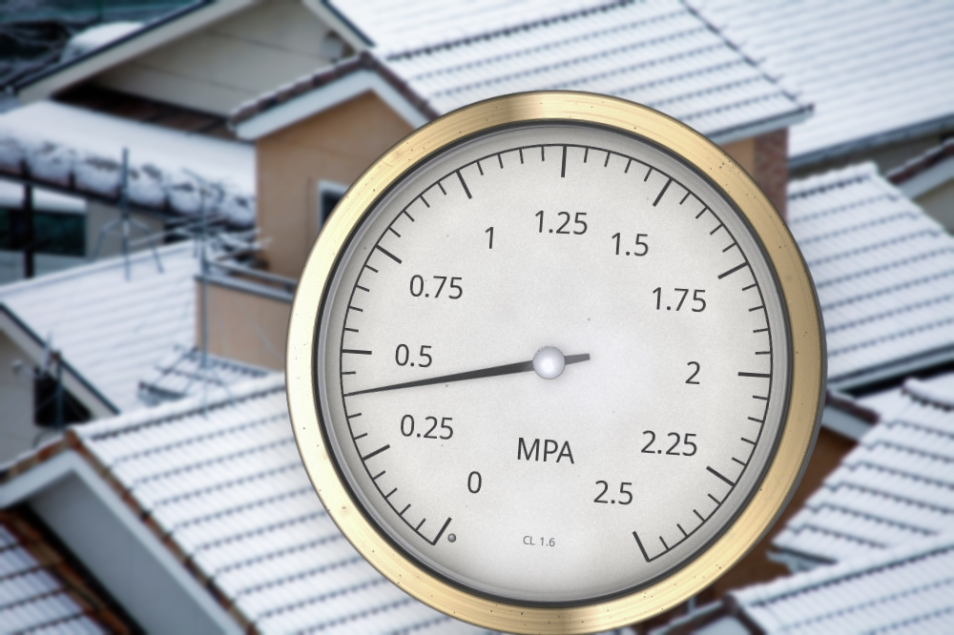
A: 0.4 MPa
